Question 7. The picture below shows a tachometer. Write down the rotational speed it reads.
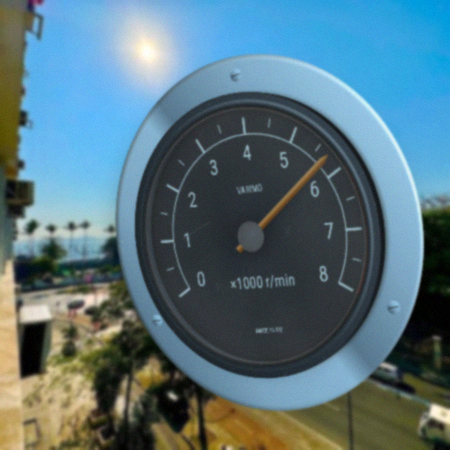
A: 5750 rpm
